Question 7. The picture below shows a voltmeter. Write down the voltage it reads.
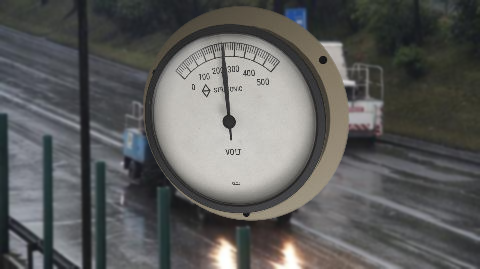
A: 250 V
